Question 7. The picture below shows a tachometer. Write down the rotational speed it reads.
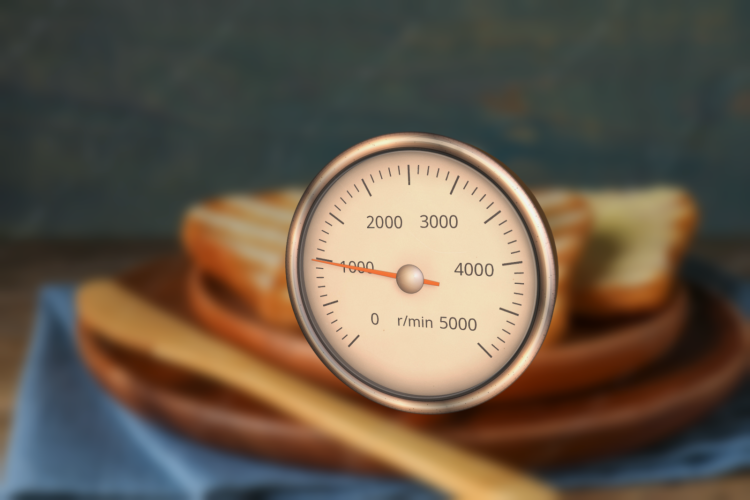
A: 1000 rpm
